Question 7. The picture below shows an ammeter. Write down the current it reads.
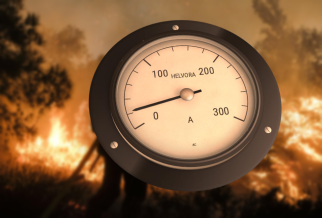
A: 20 A
